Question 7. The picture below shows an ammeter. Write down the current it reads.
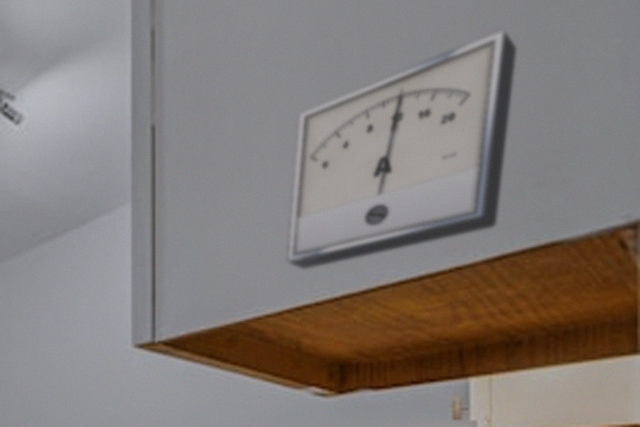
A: 12 A
